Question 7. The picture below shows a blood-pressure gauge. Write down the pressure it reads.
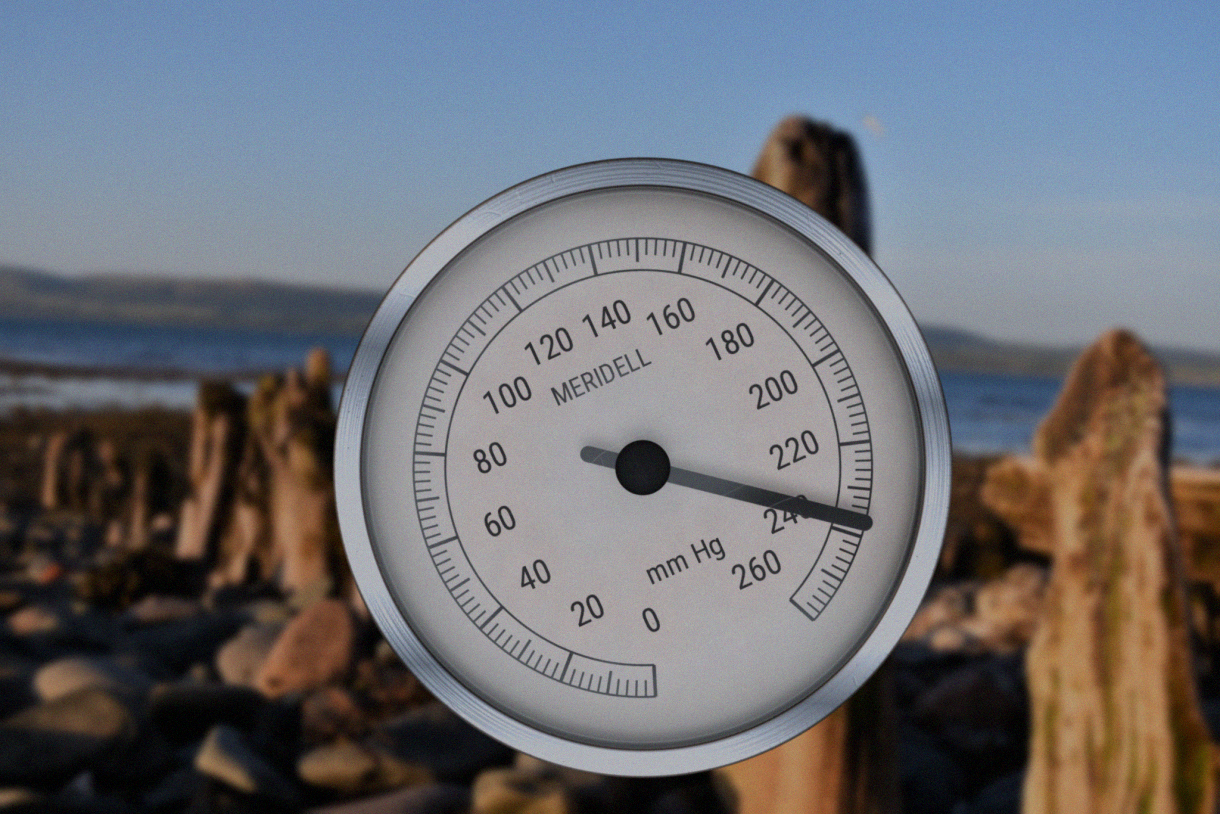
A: 237 mmHg
